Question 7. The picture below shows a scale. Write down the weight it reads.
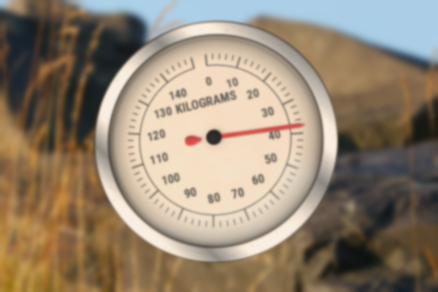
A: 38 kg
